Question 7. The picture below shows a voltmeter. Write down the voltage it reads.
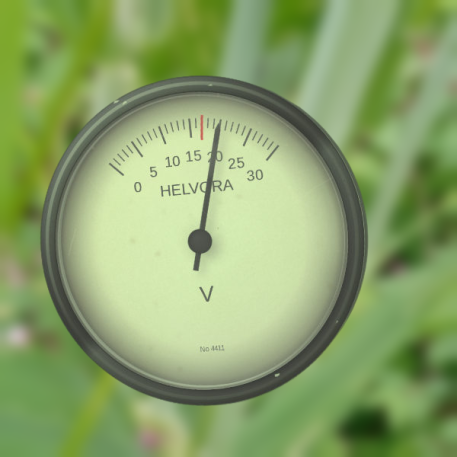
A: 20 V
